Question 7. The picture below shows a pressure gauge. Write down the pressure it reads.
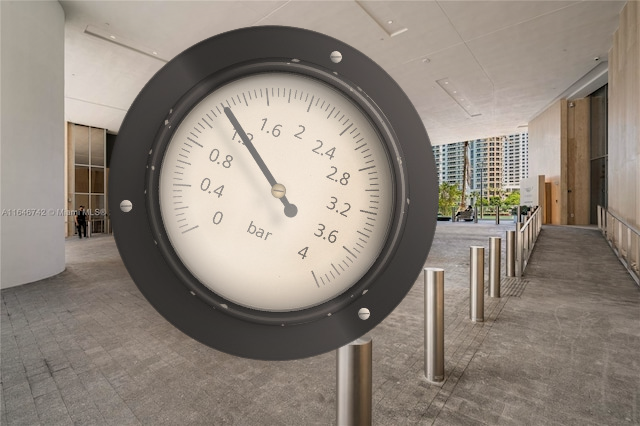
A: 1.2 bar
